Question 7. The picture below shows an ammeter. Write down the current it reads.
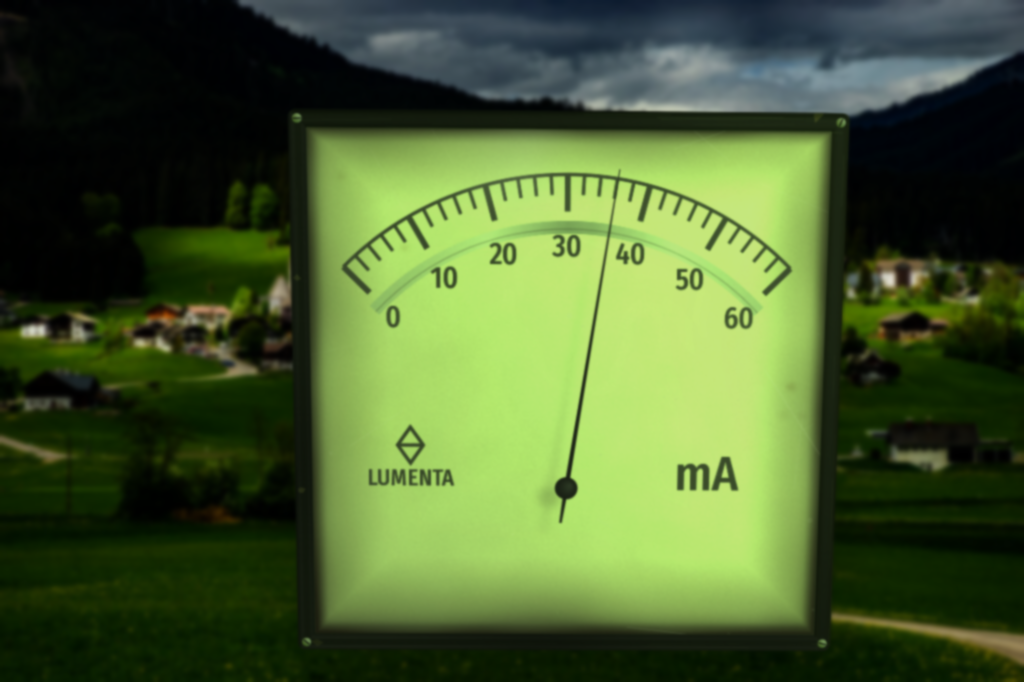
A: 36 mA
